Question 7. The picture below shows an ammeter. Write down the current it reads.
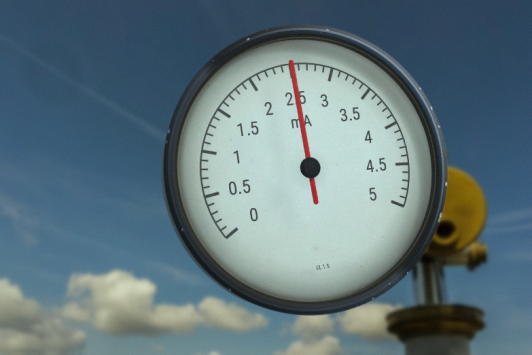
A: 2.5 mA
